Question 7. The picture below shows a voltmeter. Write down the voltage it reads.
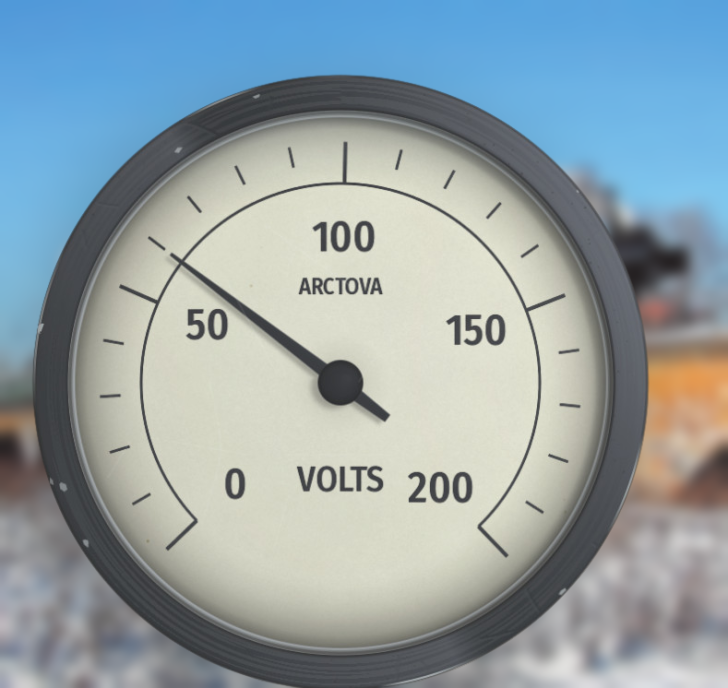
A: 60 V
